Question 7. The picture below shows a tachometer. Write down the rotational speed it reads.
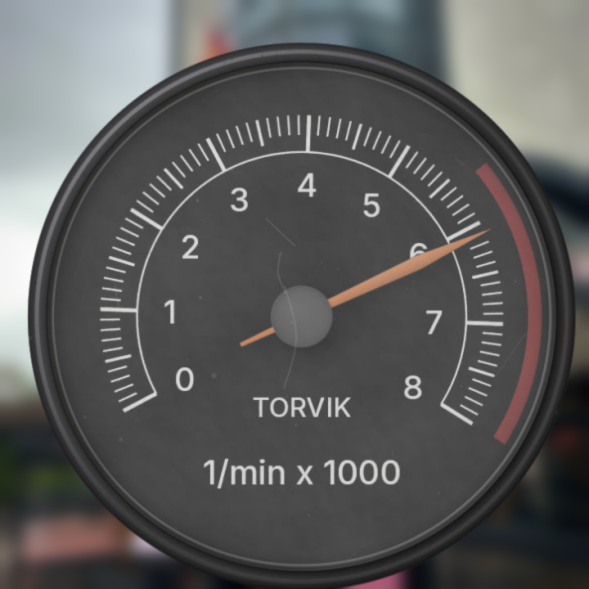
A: 6100 rpm
